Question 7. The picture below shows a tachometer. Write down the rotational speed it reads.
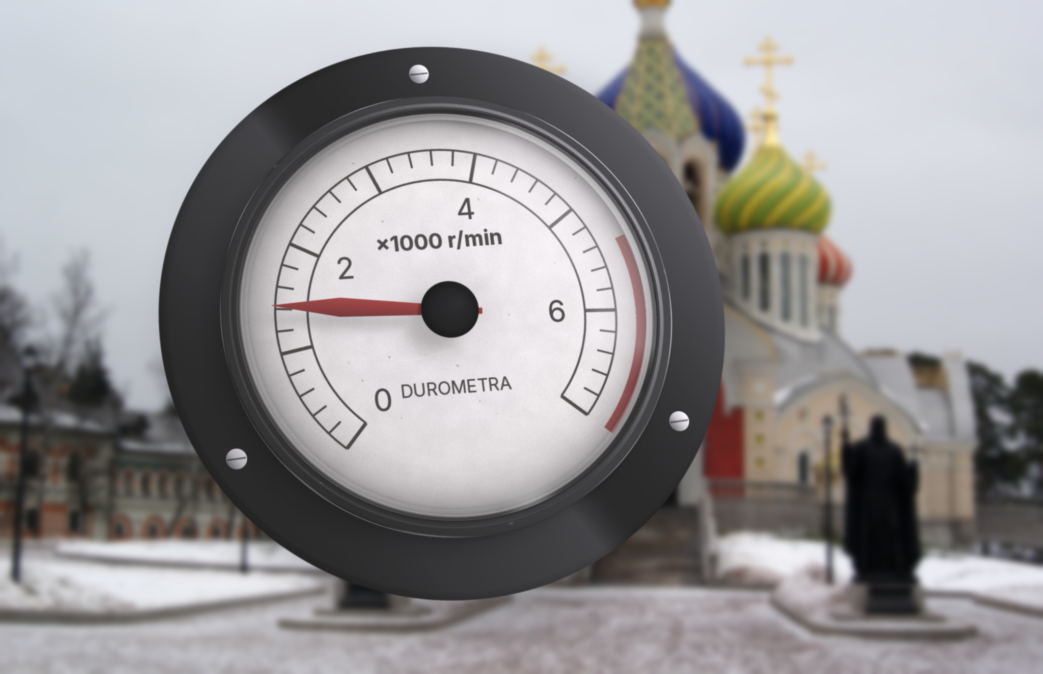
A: 1400 rpm
